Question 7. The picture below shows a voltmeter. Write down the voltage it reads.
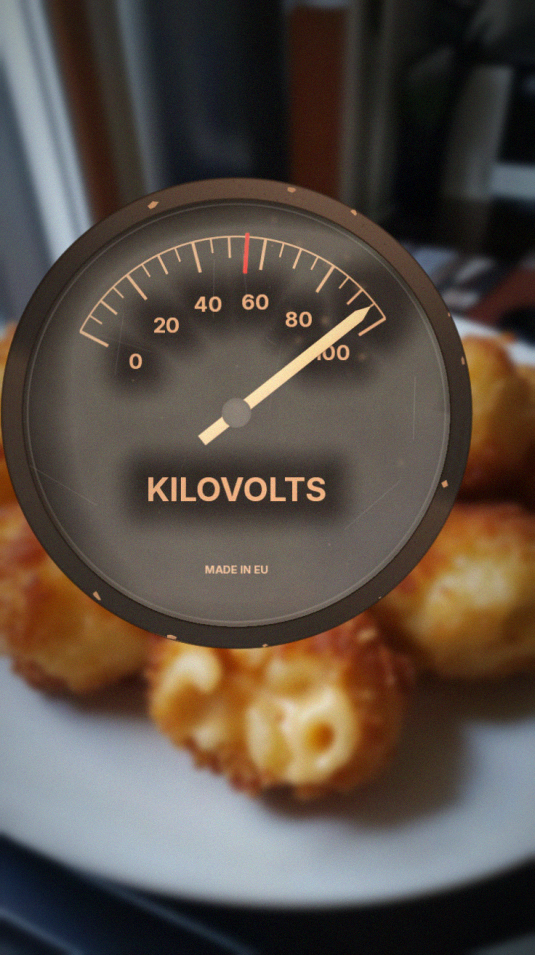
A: 95 kV
